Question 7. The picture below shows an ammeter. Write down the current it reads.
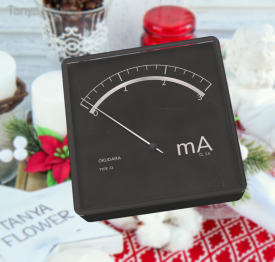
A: 0.1 mA
